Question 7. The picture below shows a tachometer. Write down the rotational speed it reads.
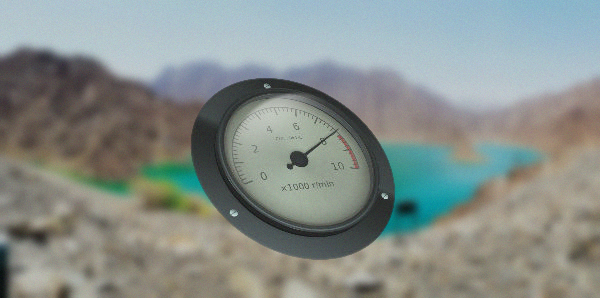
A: 8000 rpm
